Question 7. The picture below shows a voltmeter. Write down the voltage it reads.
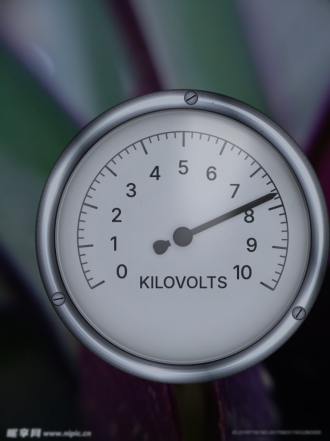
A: 7.7 kV
